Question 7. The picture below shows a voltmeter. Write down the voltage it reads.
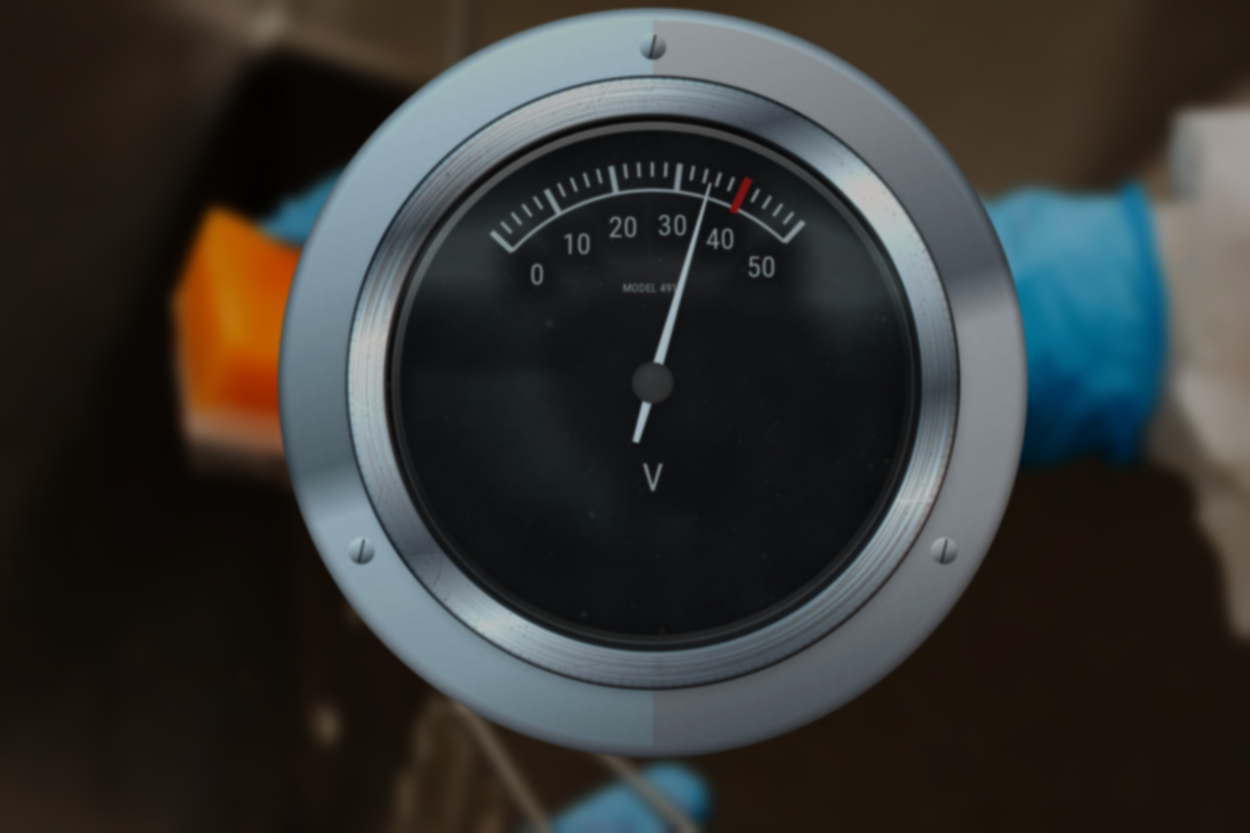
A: 35 V
